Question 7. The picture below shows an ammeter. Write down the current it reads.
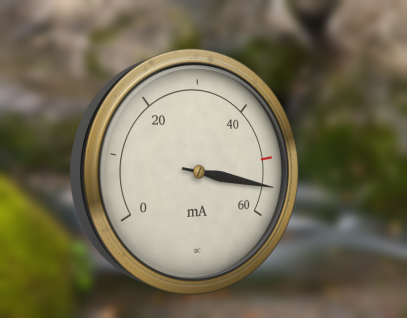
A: 55 mA
